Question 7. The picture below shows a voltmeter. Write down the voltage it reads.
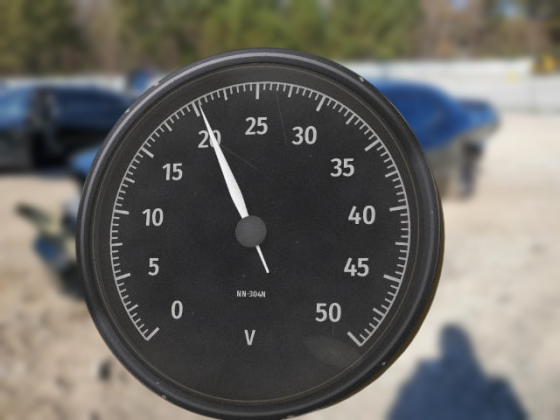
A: 20.5 V
